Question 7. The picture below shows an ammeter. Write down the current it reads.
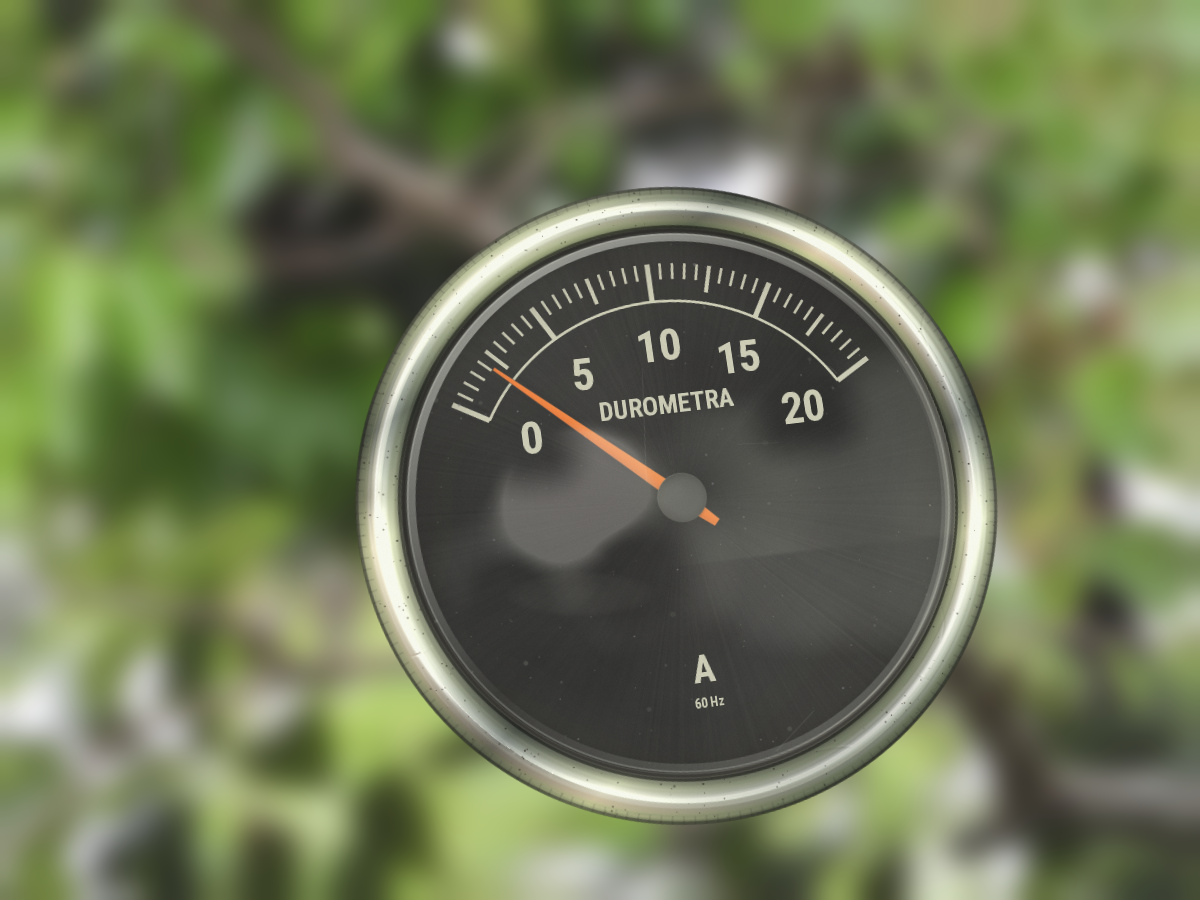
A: 2 A
